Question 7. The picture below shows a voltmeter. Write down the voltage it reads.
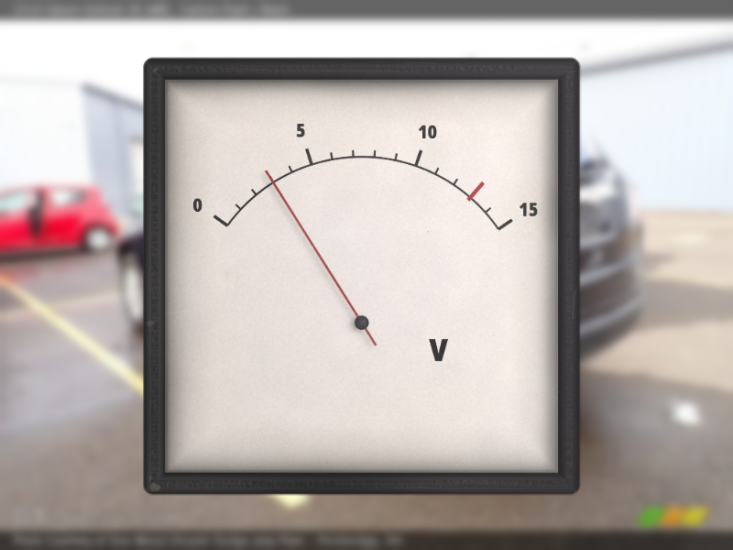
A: 3 V
